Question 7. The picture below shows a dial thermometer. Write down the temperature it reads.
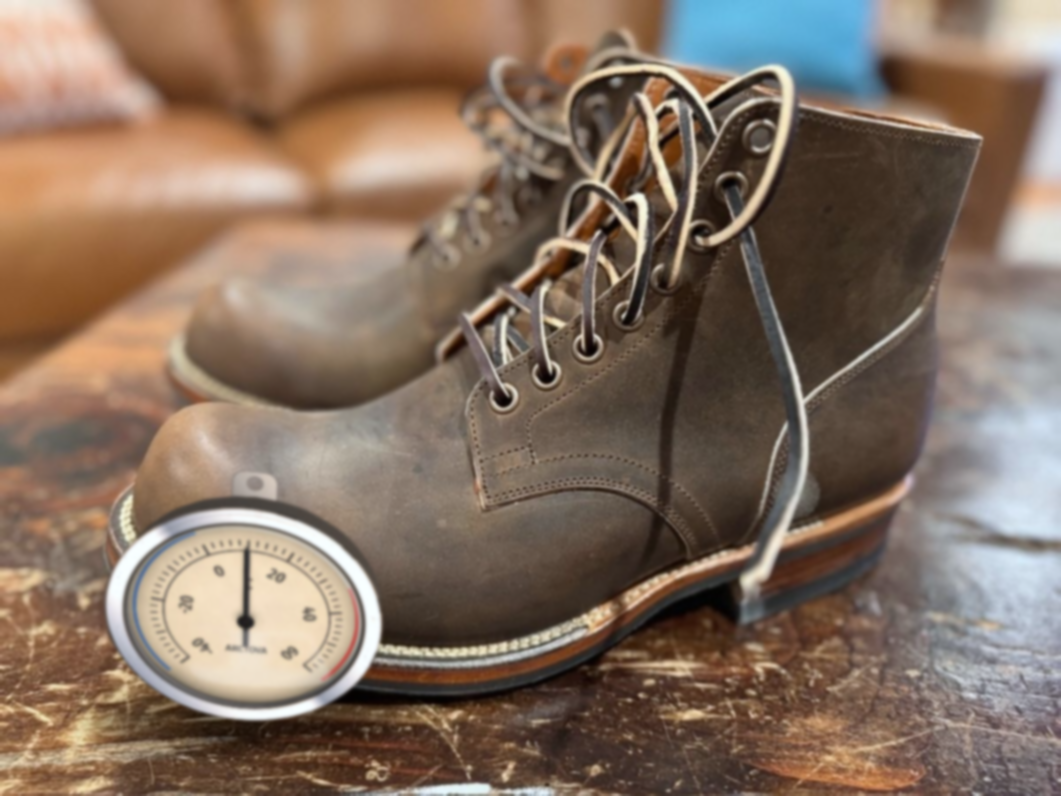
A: 10 °C
